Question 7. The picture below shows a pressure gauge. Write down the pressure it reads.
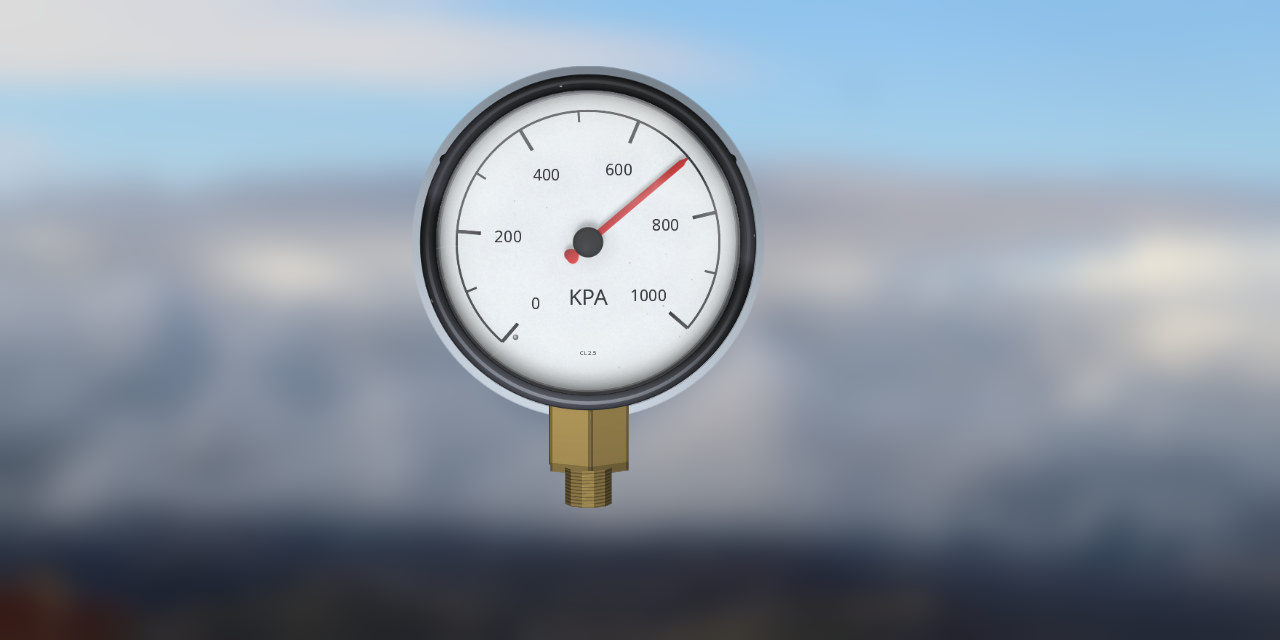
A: 700 kPa
